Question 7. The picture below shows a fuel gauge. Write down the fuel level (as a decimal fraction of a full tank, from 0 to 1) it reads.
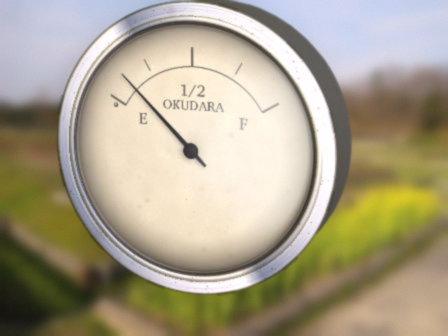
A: 0.125
